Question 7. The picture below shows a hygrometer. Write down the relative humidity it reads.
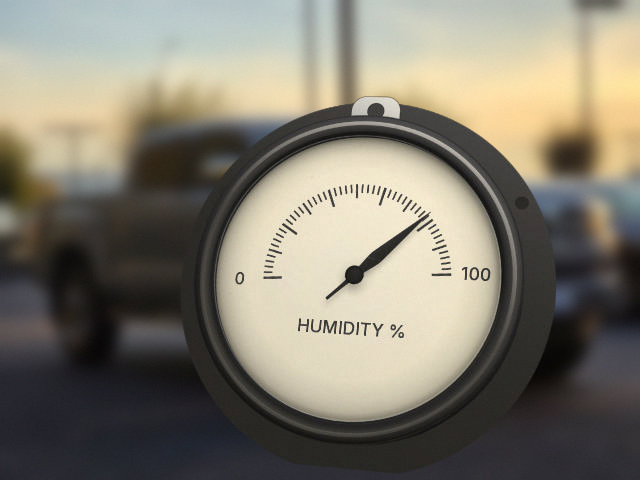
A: 78 %
